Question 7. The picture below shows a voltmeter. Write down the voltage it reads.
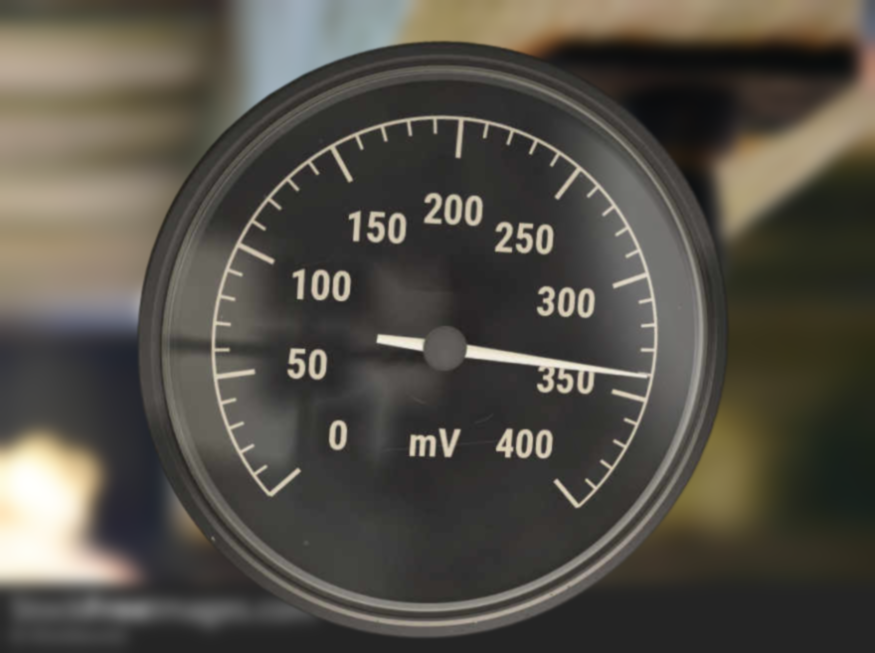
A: 340 mV
